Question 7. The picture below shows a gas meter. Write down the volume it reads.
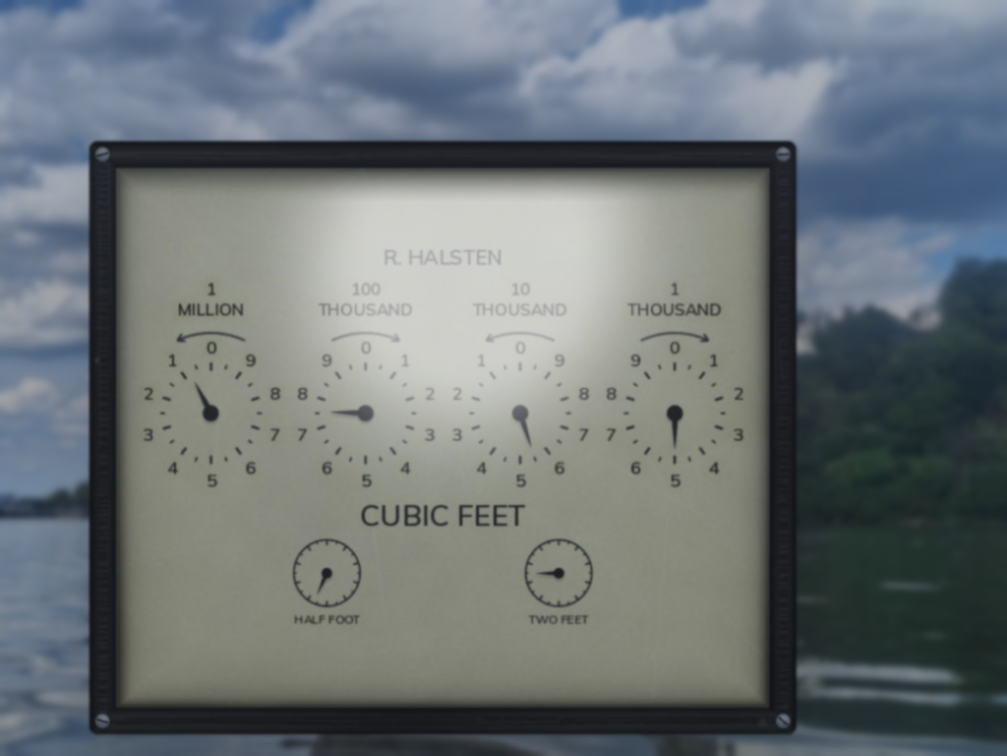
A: 75500 ft³
